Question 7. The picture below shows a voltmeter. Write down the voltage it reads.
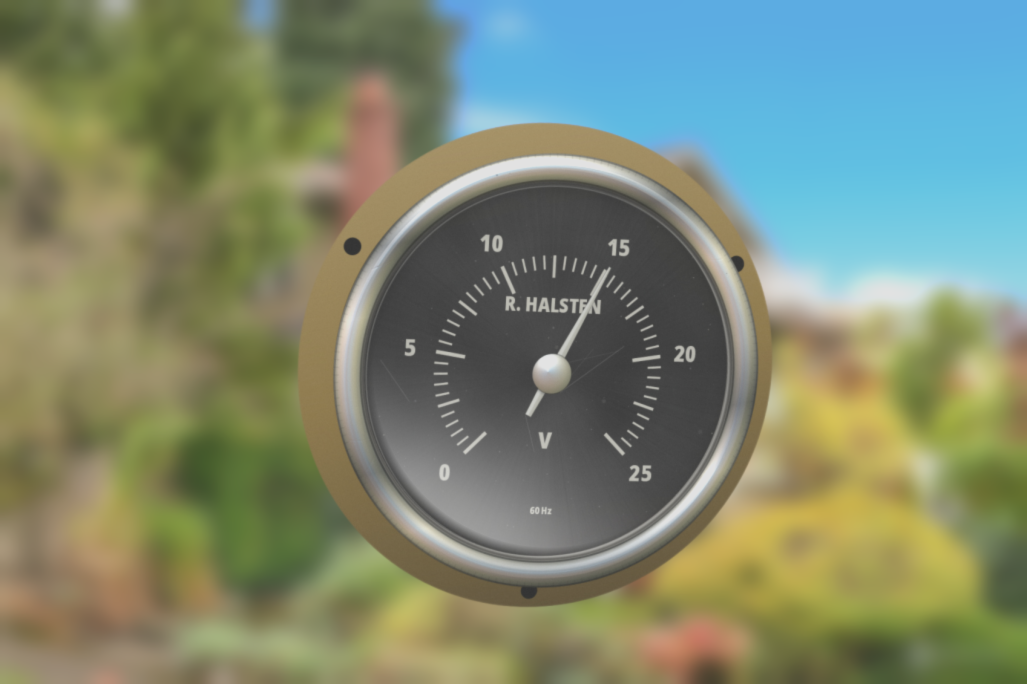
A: 15 V
